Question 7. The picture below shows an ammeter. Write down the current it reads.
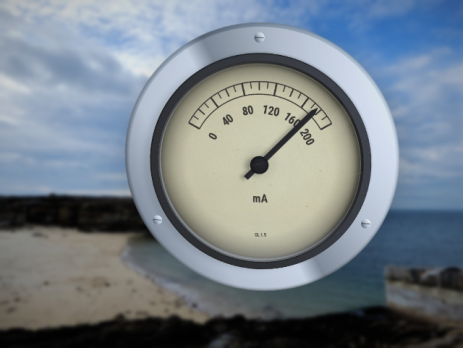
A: 175 mA
